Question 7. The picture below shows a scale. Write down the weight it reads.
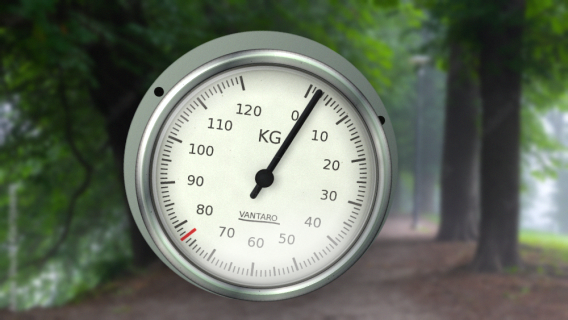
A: 2 kg
